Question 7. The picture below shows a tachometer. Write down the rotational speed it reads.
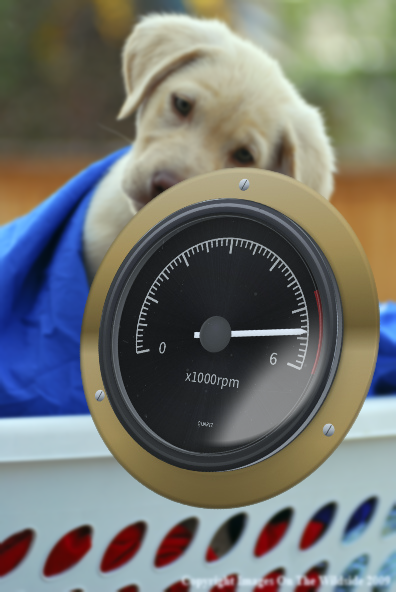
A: 5400 rpm
